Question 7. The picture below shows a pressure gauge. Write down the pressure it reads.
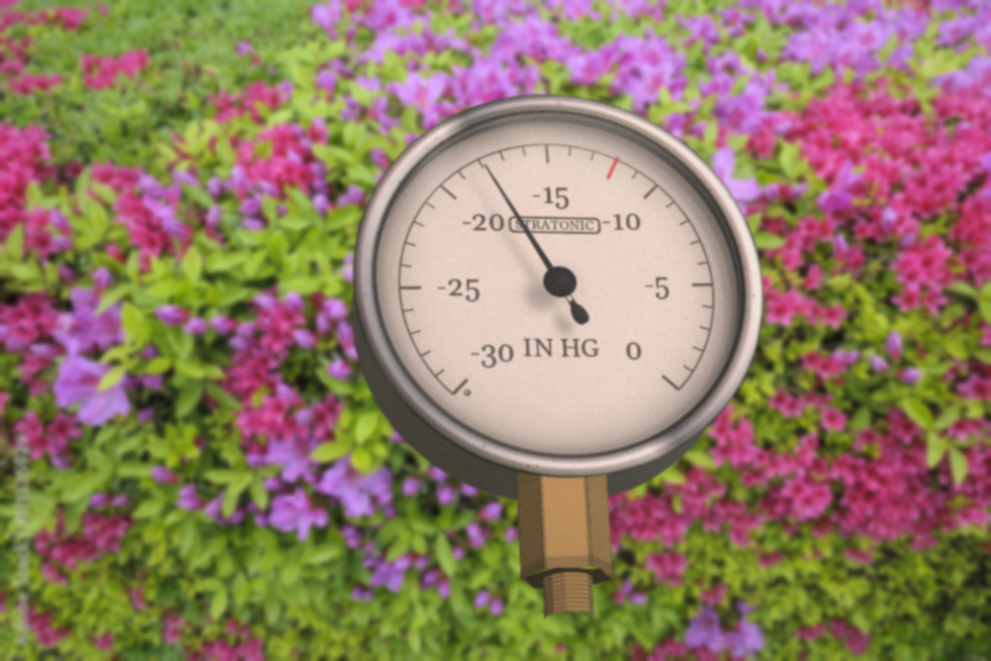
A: -18 inHg
